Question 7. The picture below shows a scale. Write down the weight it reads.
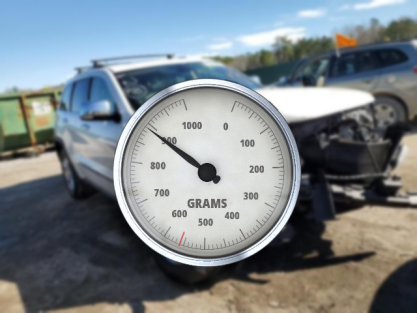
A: 890 g
